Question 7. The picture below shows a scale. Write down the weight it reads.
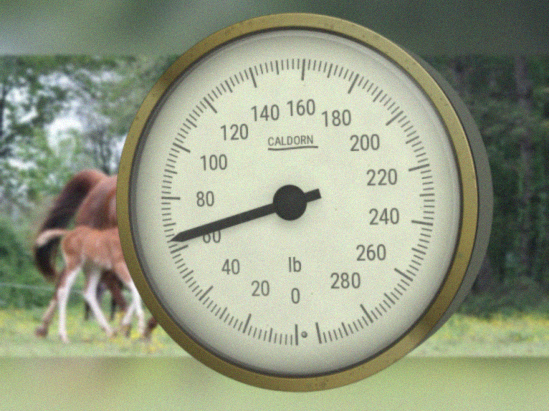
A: 64 lb
